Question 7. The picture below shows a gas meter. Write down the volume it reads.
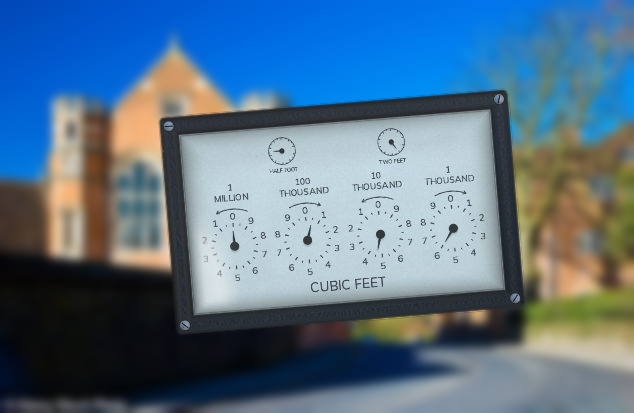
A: 4600 ft³
